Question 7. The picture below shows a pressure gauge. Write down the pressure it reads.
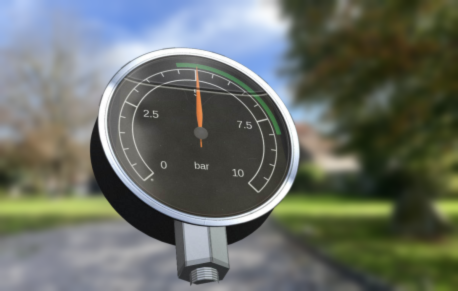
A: 5 bar
